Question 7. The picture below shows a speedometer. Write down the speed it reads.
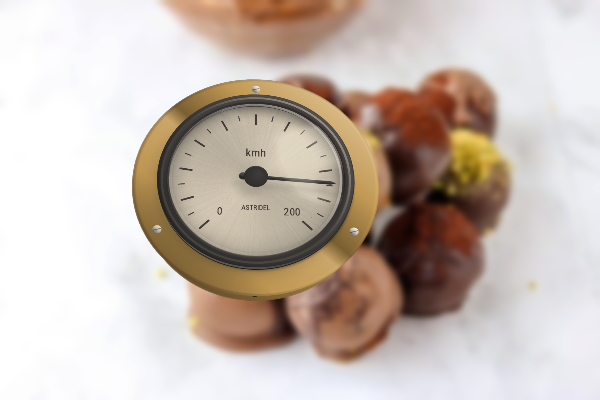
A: 170 km/h
